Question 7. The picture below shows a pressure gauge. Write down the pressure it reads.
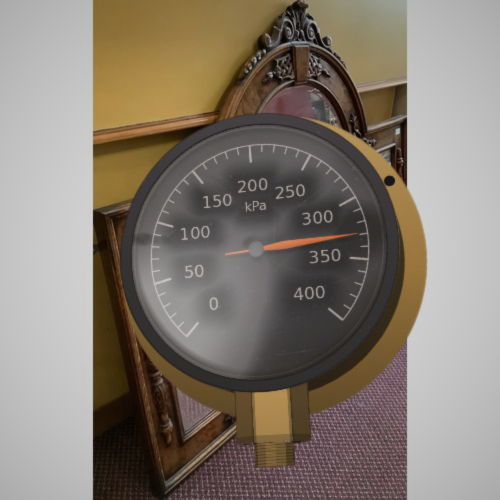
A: 330 kPa
